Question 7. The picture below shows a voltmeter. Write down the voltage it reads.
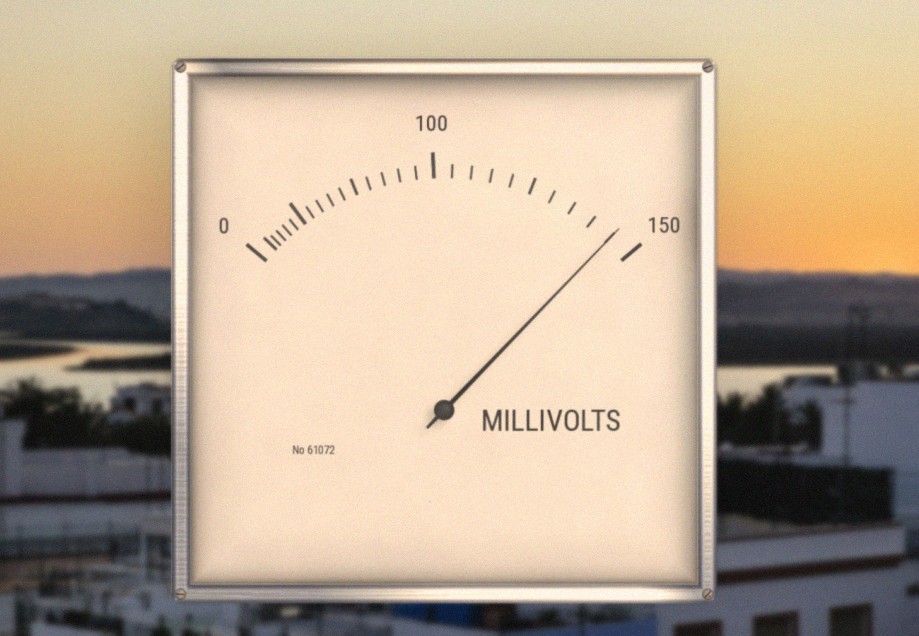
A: 145 mV
